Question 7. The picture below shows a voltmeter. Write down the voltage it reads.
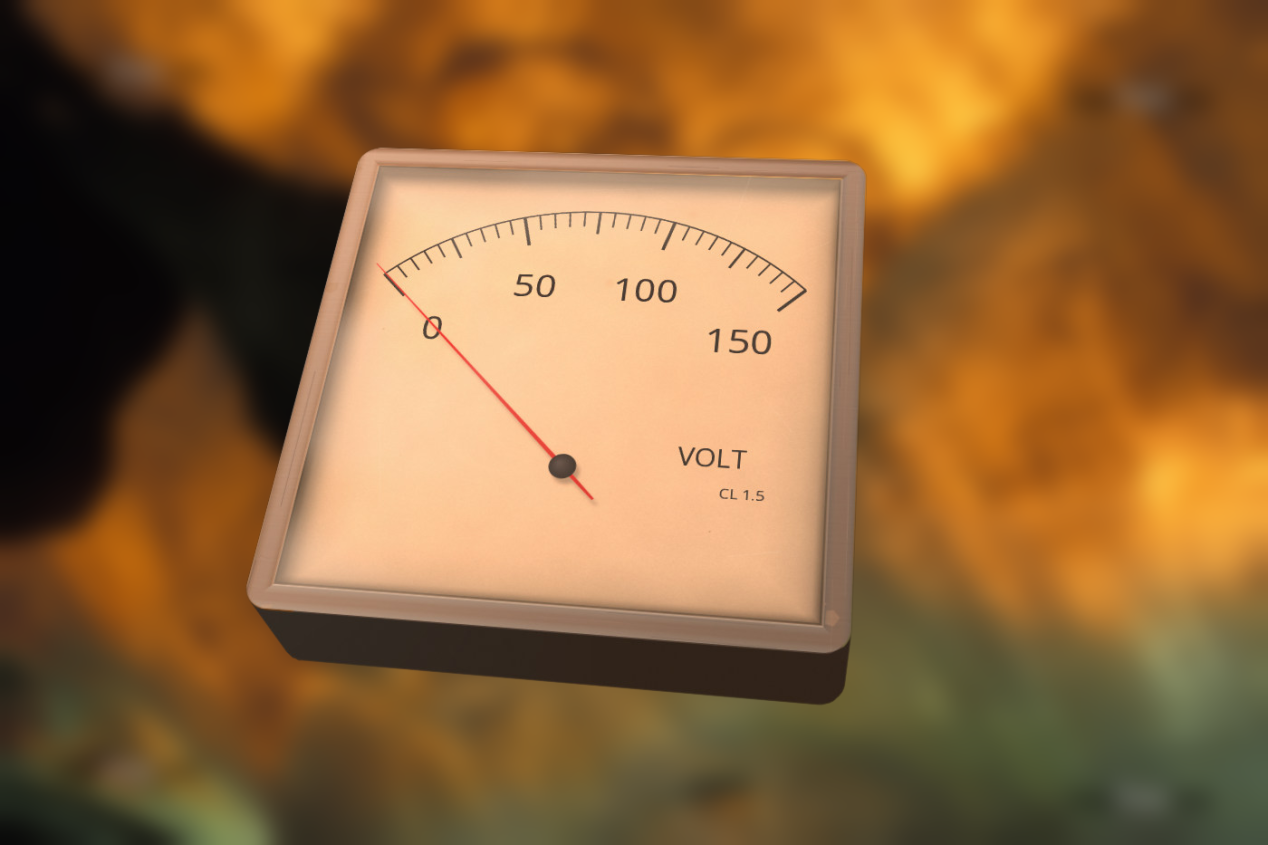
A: 0 V
